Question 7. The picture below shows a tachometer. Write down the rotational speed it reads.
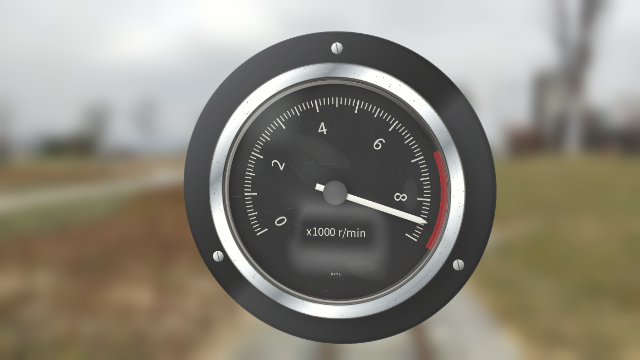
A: 8500 rpm
